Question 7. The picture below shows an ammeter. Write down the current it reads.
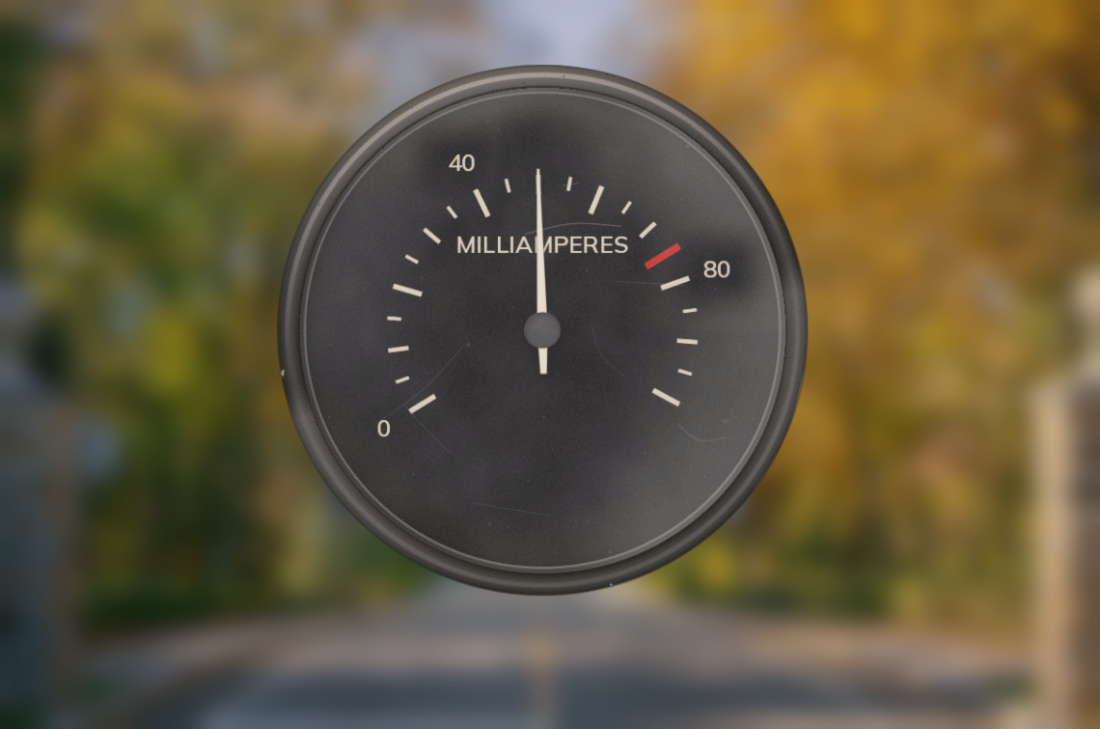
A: 50 mA
